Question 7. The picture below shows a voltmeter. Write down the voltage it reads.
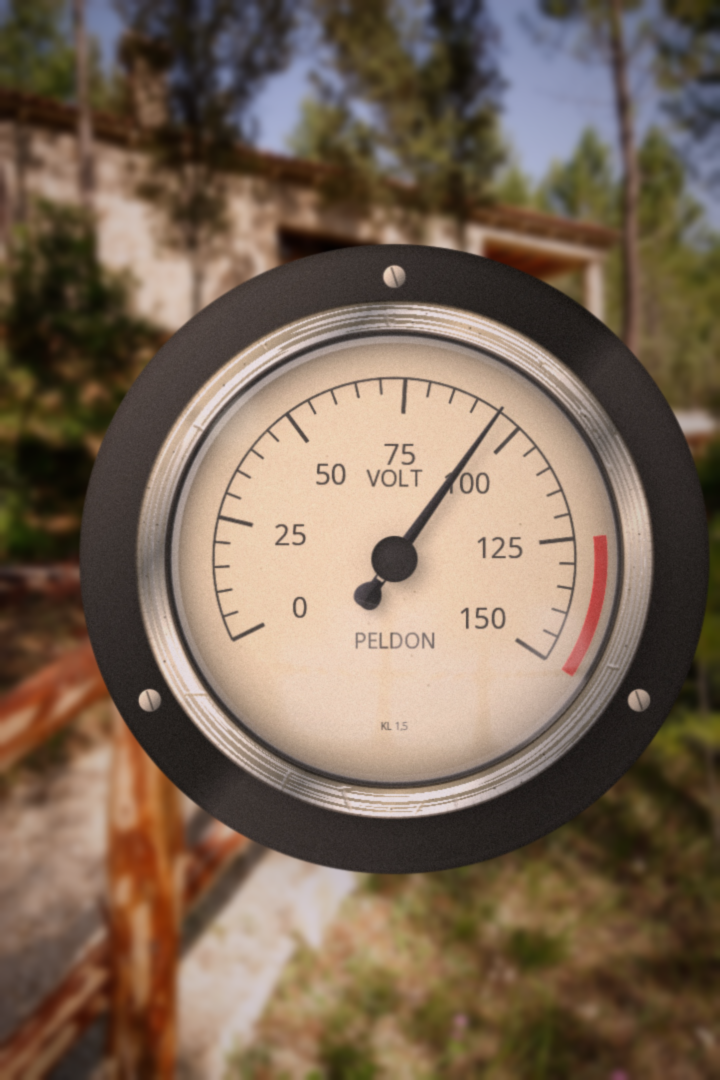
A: 95 V
